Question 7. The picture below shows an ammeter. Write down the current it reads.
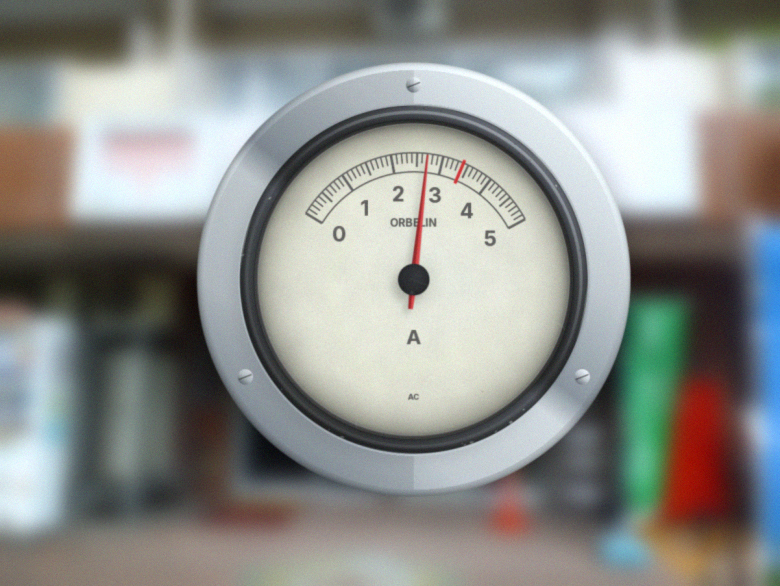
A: 2.7 A
